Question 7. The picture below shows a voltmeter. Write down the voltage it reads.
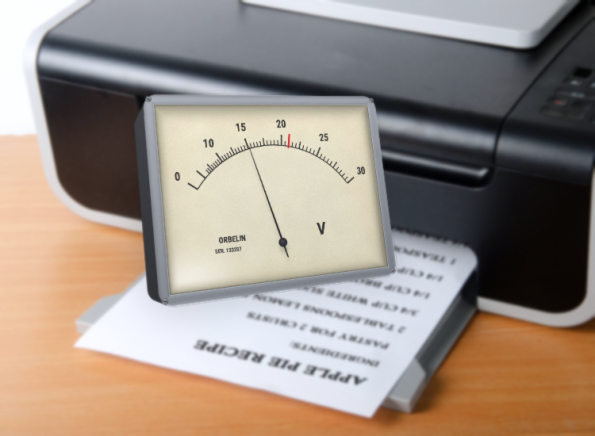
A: 15 V
